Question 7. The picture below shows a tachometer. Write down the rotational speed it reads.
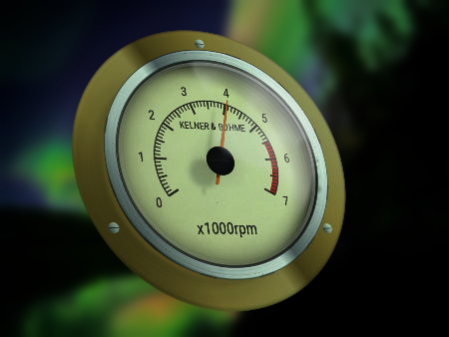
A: 4000 rpm
